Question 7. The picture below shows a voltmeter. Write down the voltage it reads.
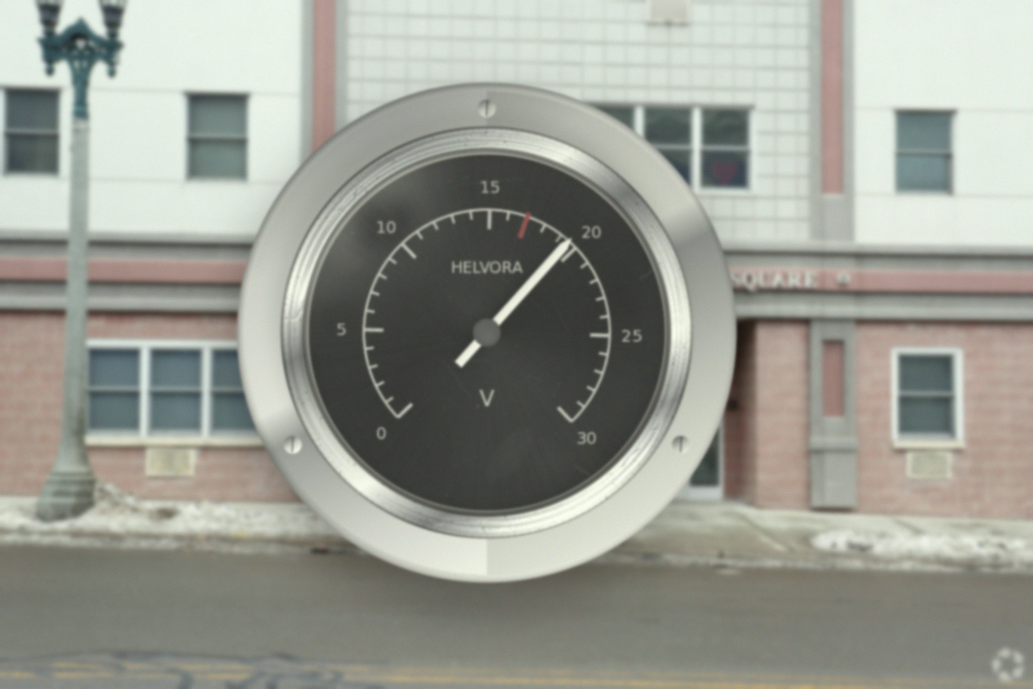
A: 19.5 V
